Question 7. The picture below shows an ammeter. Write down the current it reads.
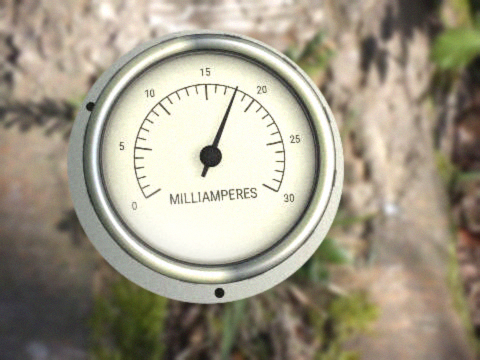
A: 18 mA
